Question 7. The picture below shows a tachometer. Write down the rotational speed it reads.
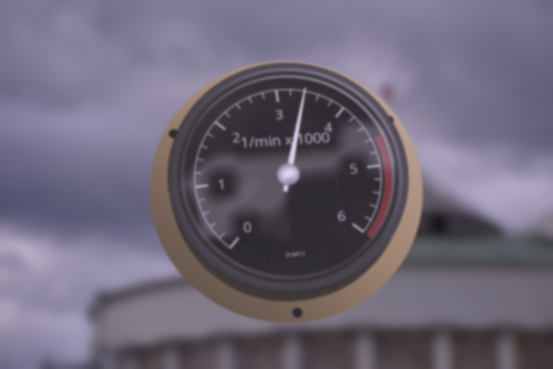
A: 3400 rpm
